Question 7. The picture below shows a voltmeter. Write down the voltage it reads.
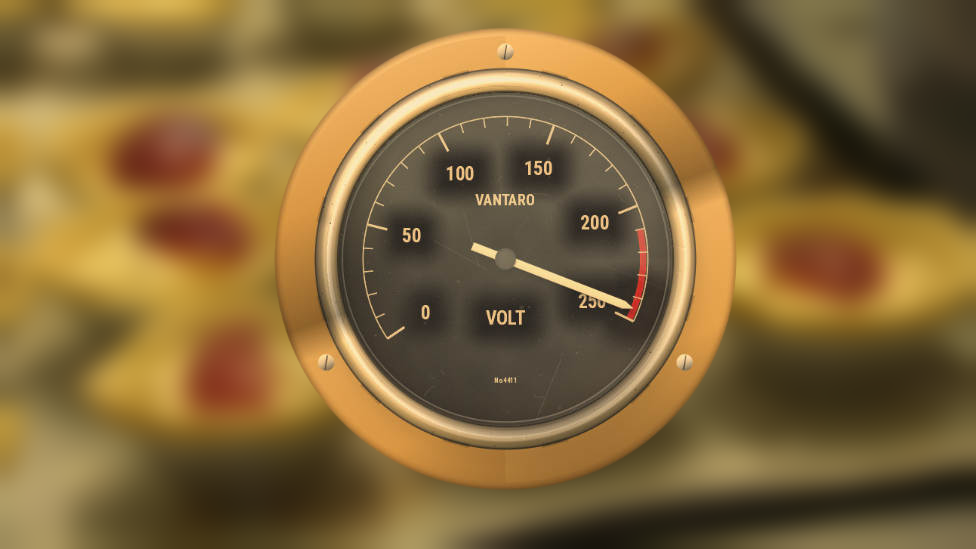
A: 245 V
